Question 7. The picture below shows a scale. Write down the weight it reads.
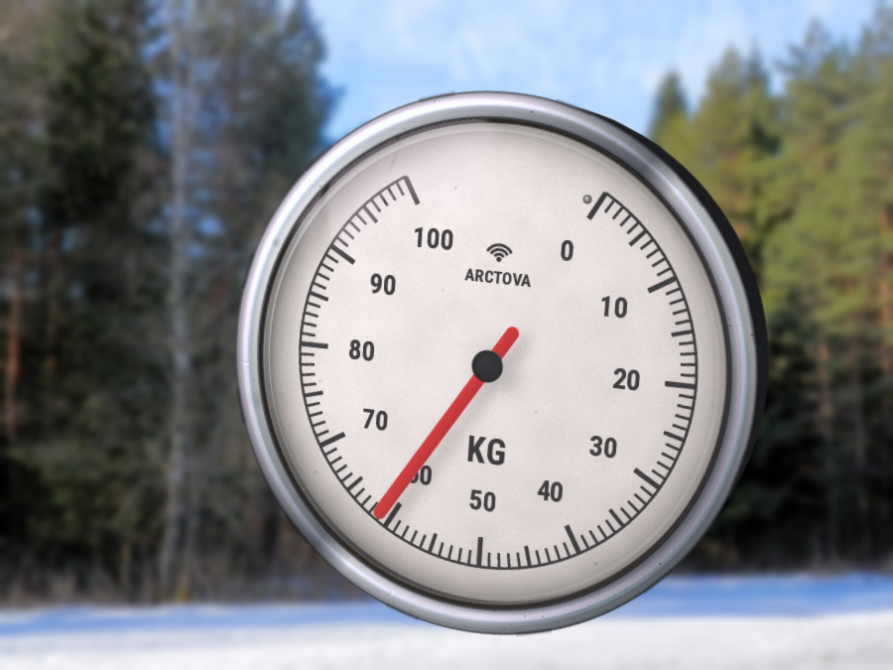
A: 61 kg
